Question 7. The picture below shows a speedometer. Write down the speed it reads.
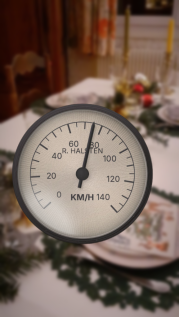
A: 75 km/h
